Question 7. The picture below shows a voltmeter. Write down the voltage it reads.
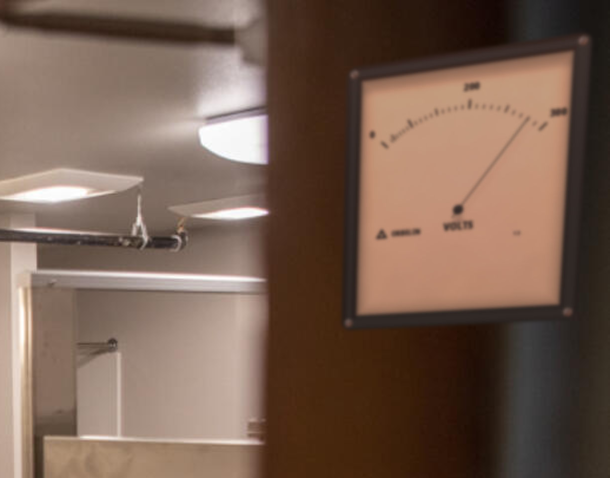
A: 280 V
